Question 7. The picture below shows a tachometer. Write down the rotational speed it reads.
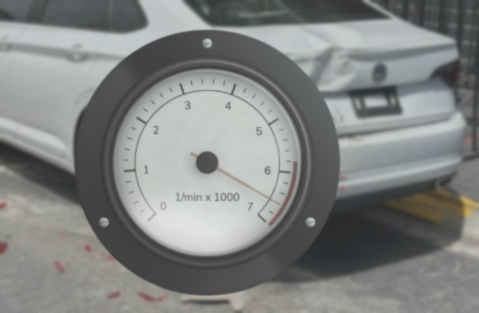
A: 6600 rpm
